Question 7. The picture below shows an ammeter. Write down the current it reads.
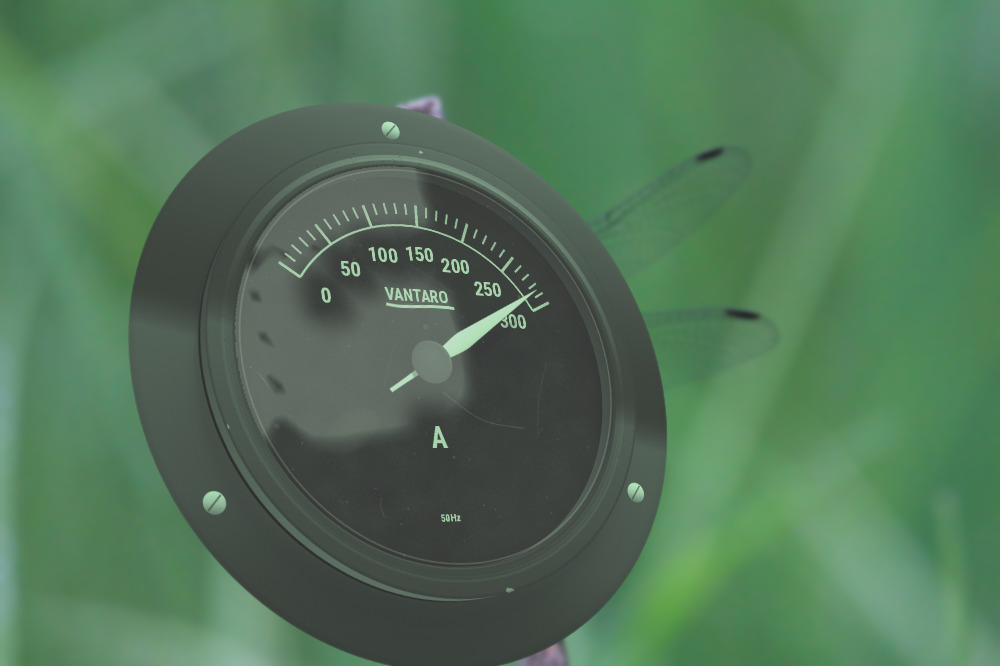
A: 285 A
